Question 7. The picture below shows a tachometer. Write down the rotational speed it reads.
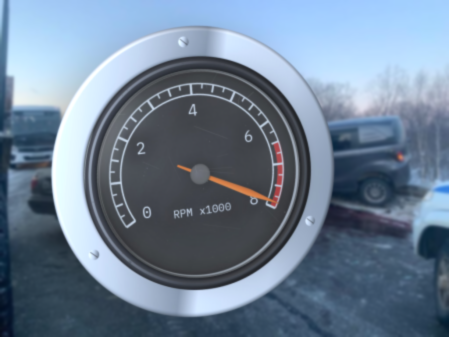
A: 7875 rpm
